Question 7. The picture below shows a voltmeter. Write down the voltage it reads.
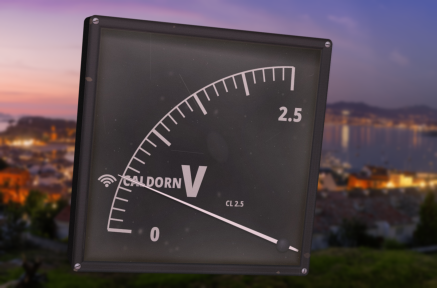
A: 0.5 V
